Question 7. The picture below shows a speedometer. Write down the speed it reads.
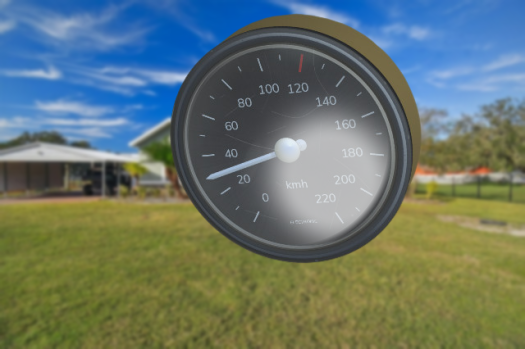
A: 30 km/h
